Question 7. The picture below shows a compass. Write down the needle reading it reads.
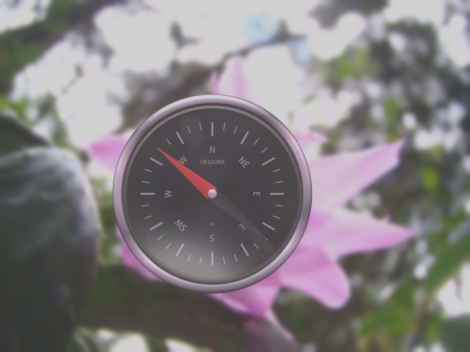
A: 310 °
